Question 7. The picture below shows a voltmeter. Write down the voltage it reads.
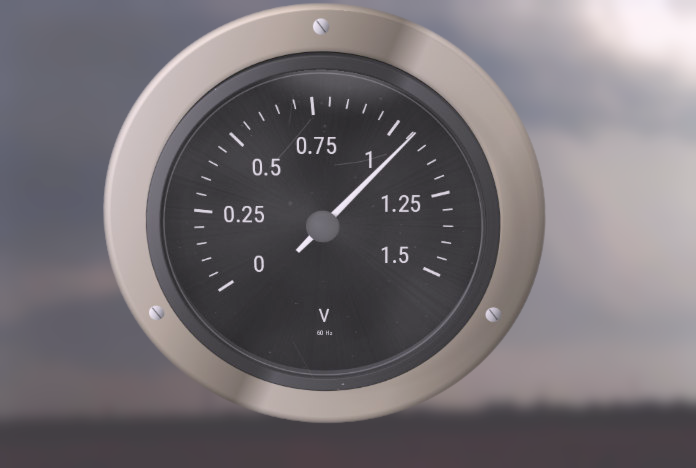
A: 1.05 V
